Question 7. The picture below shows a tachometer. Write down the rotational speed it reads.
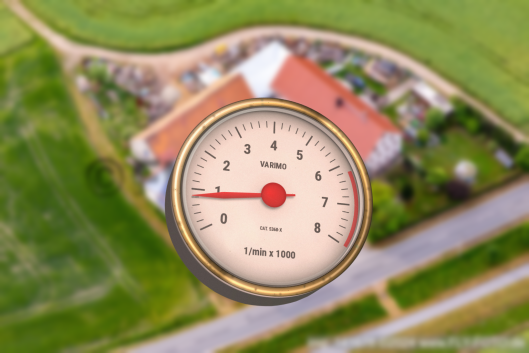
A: 800 rpm
